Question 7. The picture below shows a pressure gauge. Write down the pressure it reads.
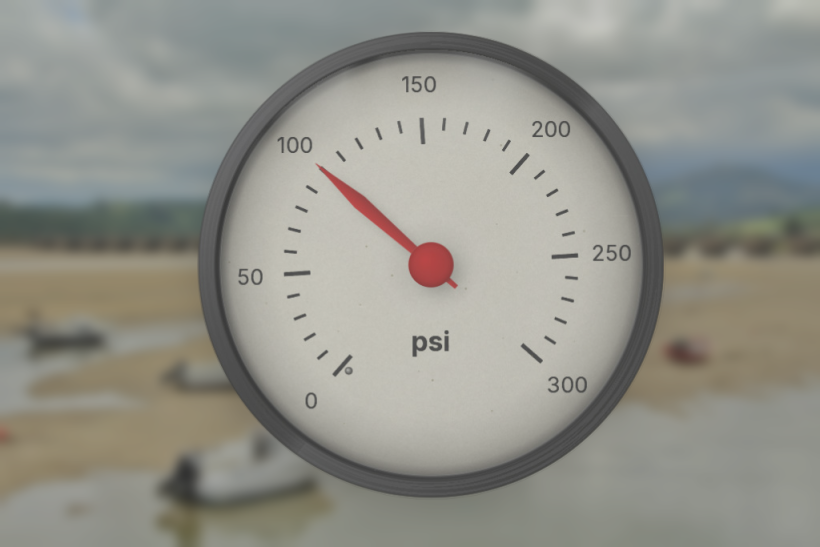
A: 100 psi
